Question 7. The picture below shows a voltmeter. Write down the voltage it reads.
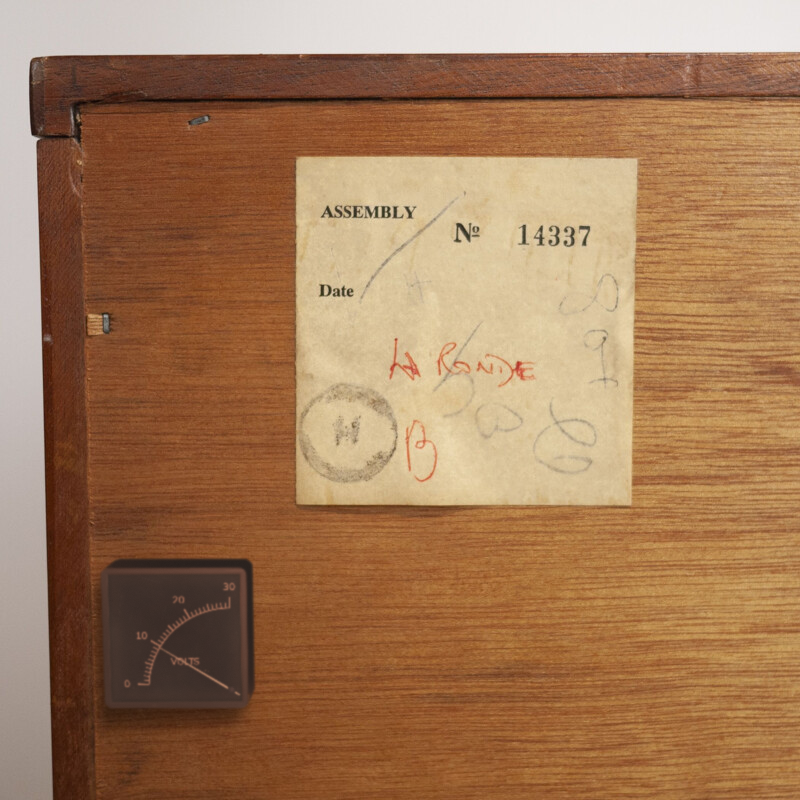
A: 10 V
